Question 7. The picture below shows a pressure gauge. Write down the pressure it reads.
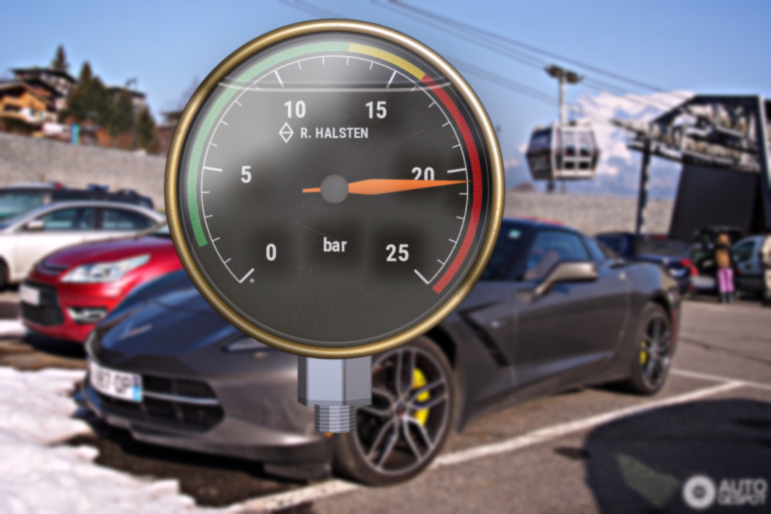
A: 20.5 bar
